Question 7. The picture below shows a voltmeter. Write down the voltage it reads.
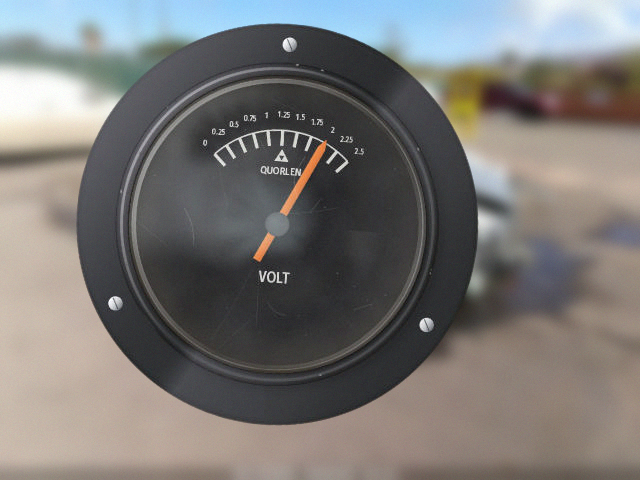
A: 2 V
